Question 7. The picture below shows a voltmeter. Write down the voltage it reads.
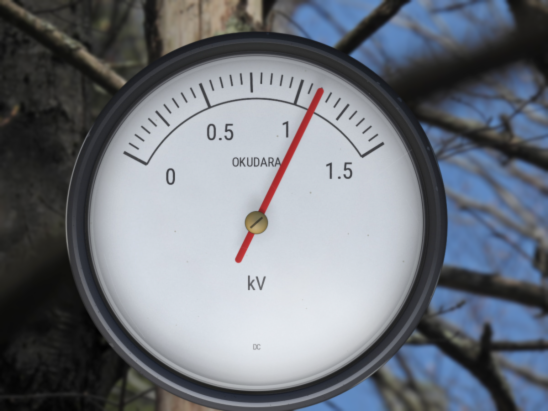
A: 1.1 kV
